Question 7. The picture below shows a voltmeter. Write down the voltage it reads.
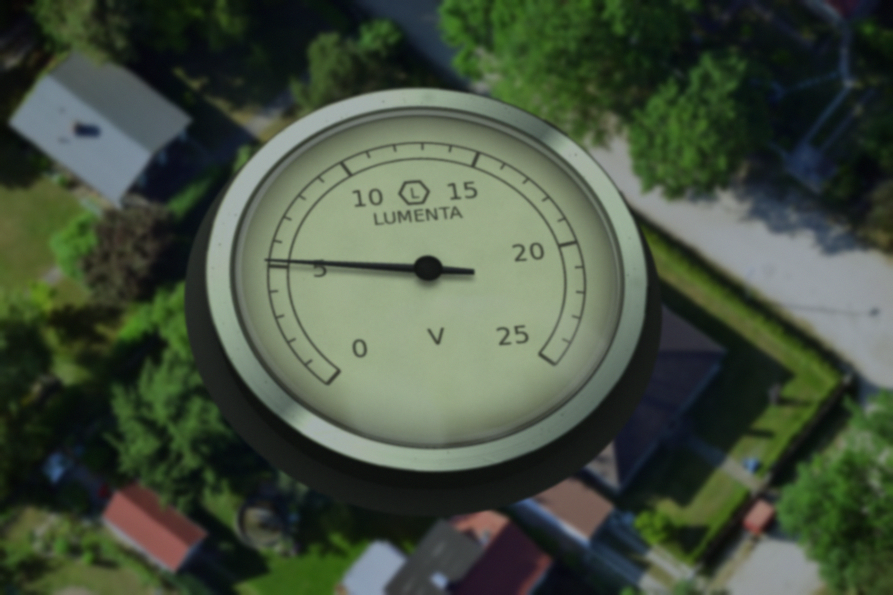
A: 5 V
